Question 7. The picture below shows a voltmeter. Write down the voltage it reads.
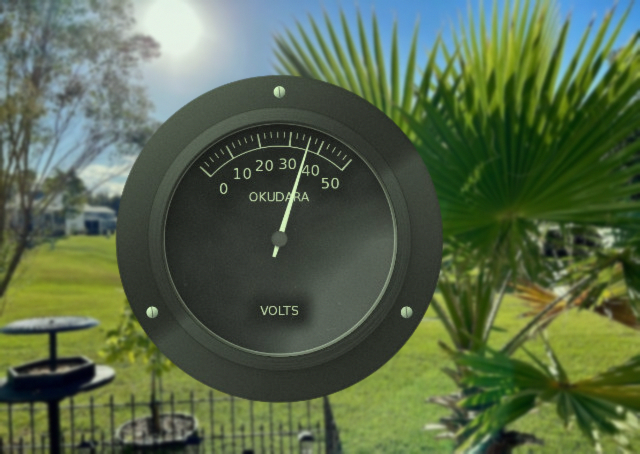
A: 36 V
